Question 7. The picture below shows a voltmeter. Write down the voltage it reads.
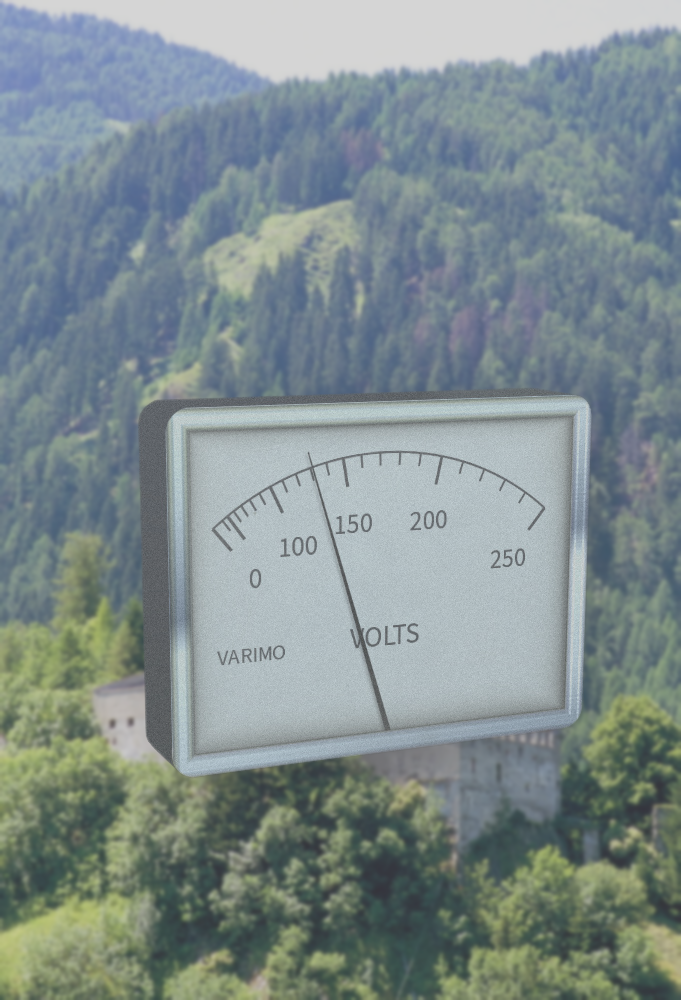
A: 130 V
